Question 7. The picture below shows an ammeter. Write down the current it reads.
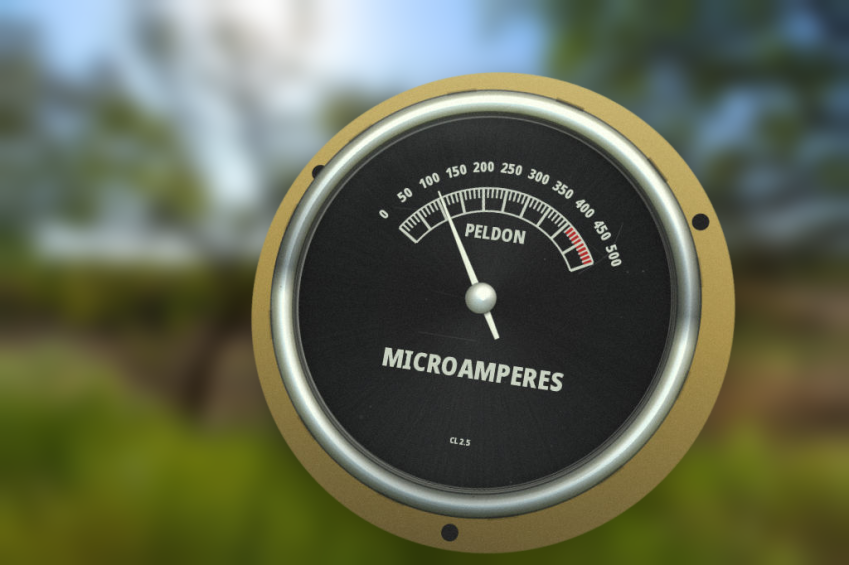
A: 110 µA
